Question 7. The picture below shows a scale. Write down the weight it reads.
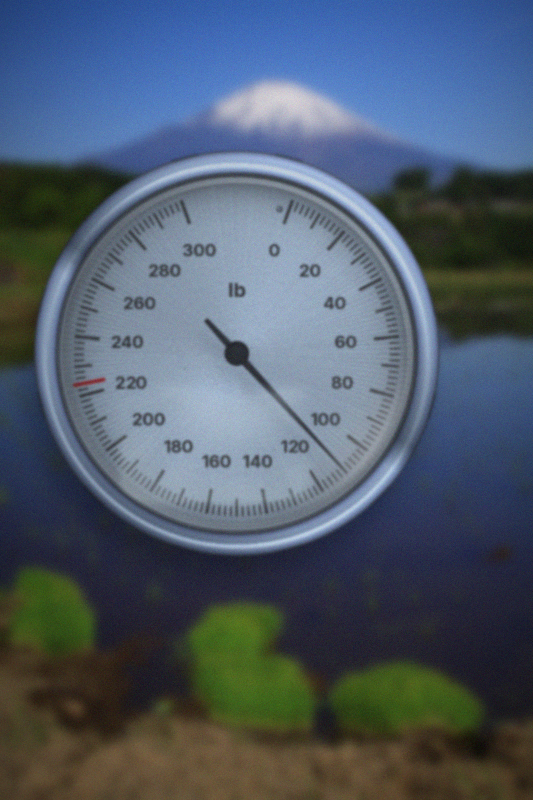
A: 110 lb
